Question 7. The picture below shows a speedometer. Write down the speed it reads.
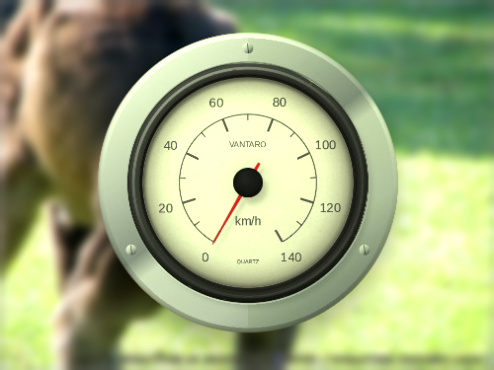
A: 0 km/h
